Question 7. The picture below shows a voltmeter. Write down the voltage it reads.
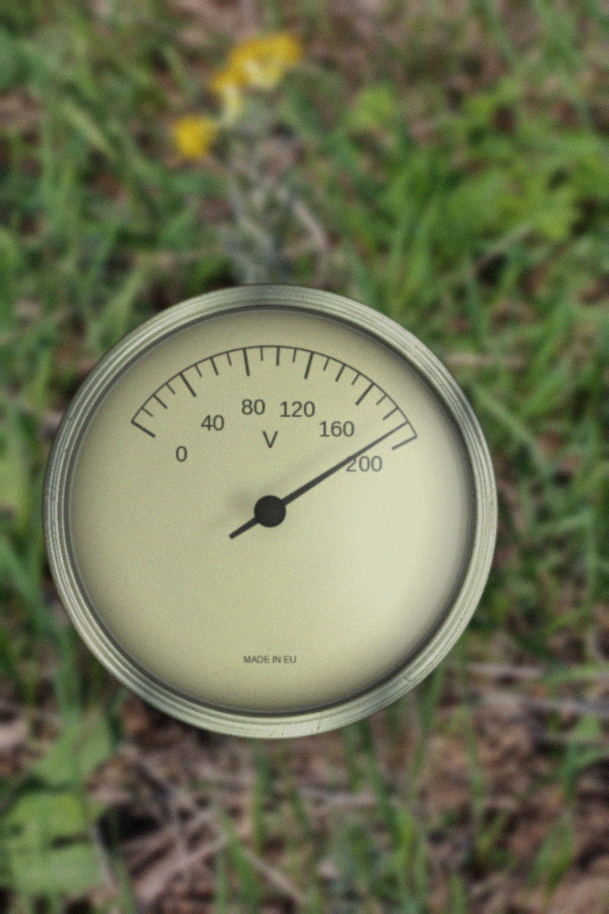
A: 190 V
